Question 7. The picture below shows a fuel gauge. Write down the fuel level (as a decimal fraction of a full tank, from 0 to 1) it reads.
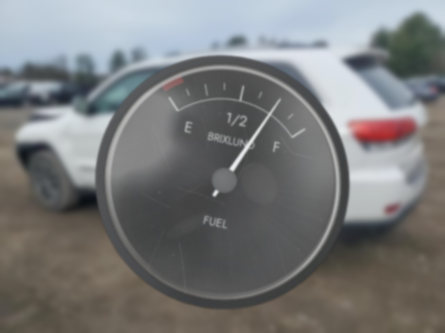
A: 0.75
